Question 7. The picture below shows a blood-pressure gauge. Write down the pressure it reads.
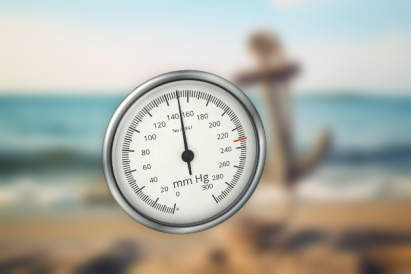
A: 150 mmHg
